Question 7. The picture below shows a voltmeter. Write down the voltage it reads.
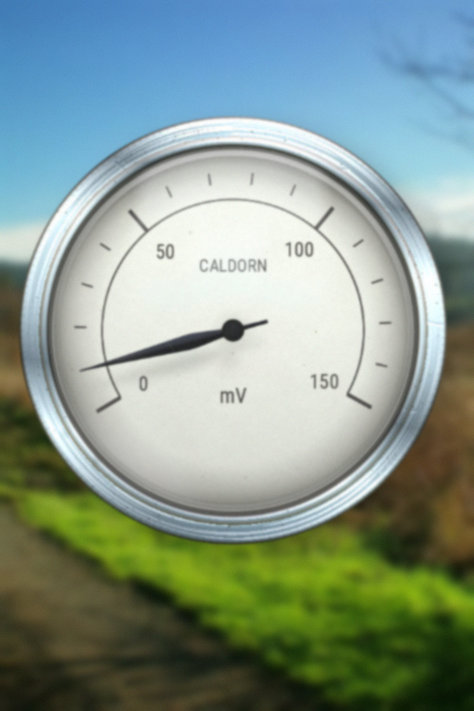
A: 10 mV
